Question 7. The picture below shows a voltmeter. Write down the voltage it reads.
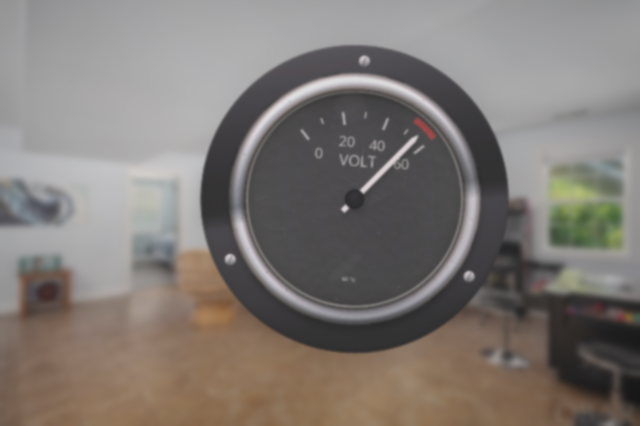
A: 55 V
